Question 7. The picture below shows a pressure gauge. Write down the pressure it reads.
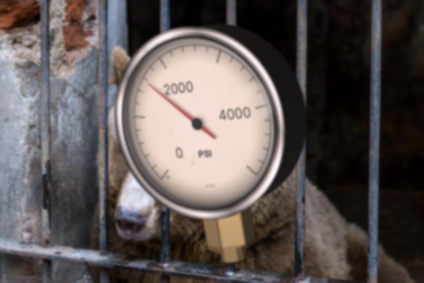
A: 1600 psi
